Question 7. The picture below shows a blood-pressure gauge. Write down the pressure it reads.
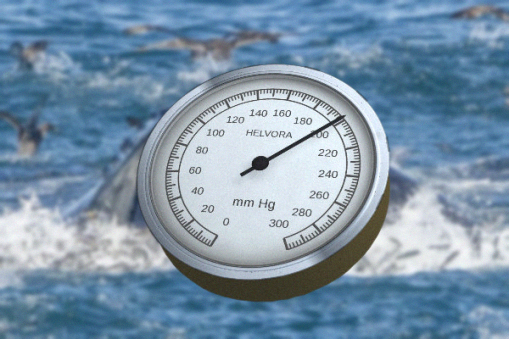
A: 200 mmHg
